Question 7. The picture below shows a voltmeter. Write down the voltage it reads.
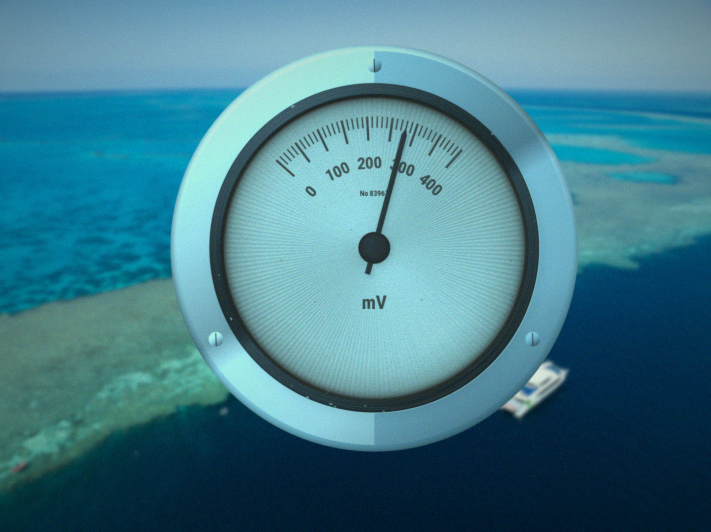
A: 280 mV
